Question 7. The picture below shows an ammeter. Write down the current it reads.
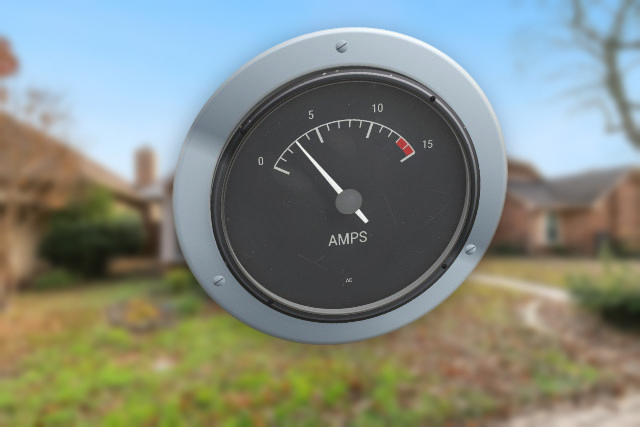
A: 3 A
